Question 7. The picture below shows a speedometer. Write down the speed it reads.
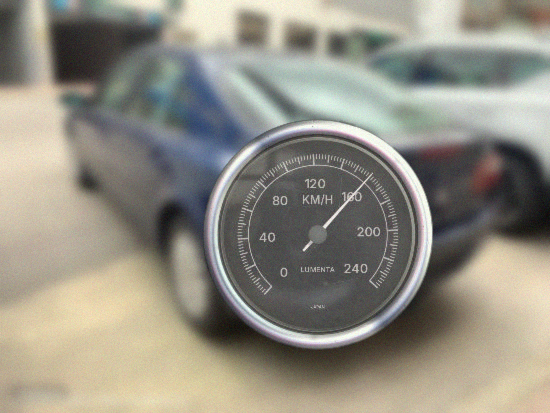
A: 160 km/h
